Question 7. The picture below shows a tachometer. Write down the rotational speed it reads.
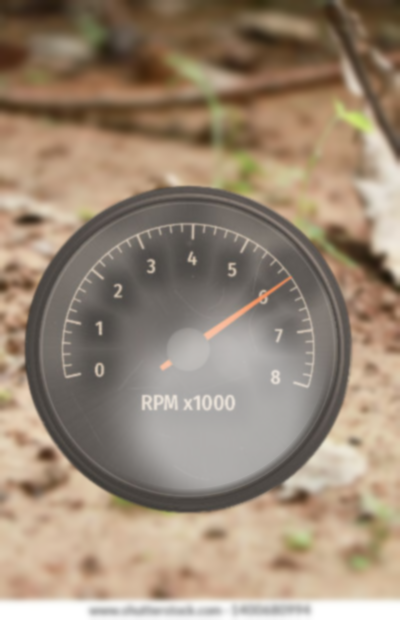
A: 6000 rpm
